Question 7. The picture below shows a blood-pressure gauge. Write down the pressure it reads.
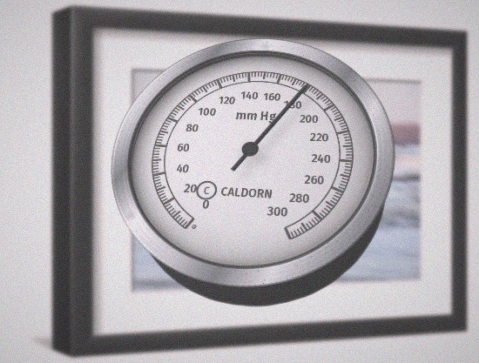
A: 180 mmHg
